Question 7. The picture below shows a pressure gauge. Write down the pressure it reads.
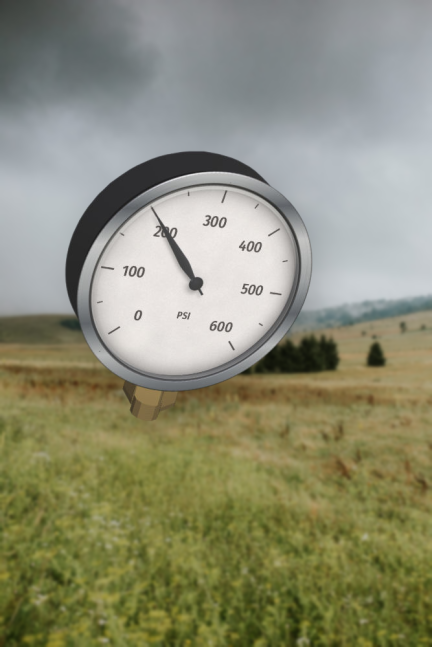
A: 200 psi
